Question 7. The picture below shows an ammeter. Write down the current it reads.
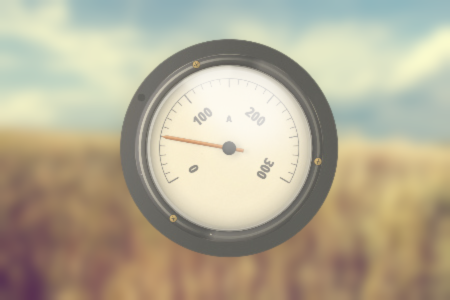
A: 50 A
